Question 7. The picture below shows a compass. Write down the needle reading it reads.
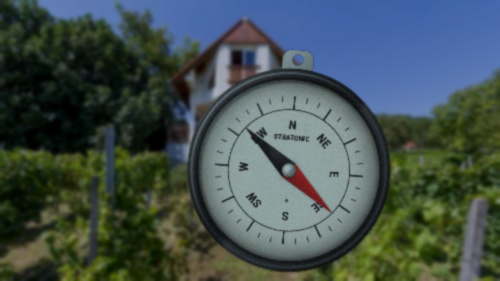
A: 130 °
